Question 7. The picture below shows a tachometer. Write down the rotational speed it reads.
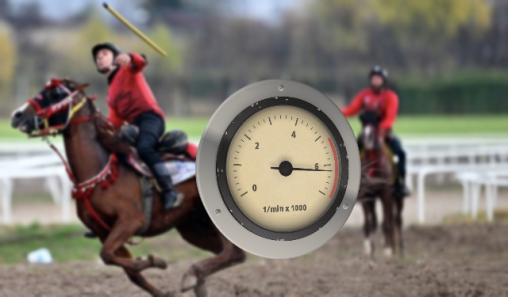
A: 6200 rpm
